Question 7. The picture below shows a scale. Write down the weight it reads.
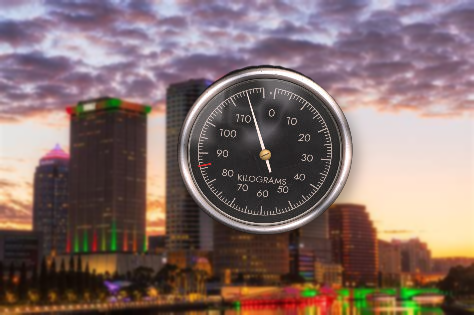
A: 115 kg
